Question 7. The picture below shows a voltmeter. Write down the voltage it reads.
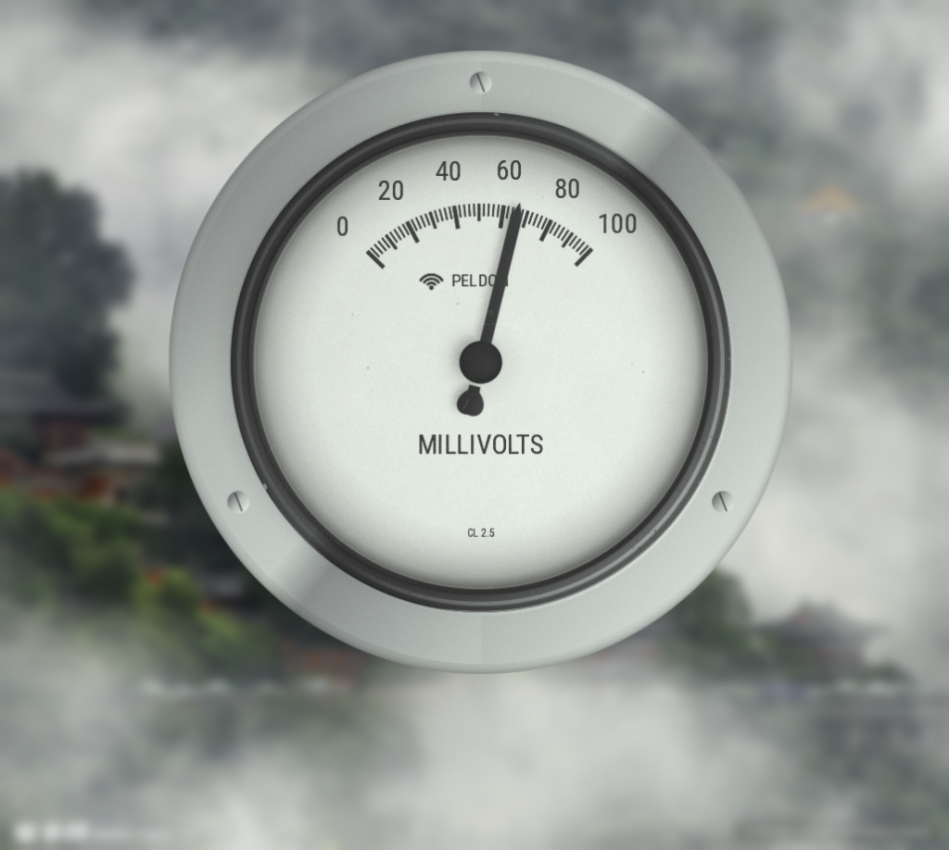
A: 66 mV
